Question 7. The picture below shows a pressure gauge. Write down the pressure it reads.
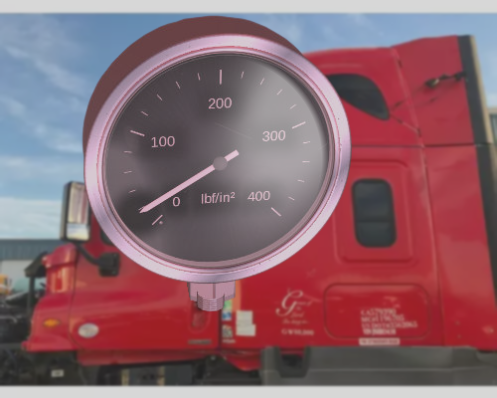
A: 20 psi
